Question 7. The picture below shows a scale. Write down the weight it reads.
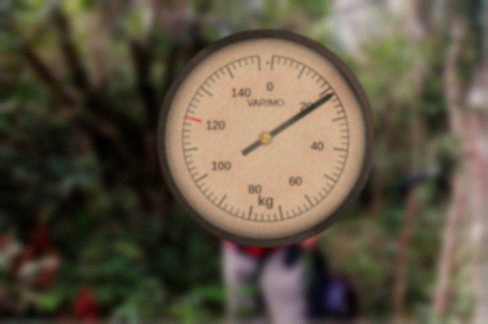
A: 22 kg
